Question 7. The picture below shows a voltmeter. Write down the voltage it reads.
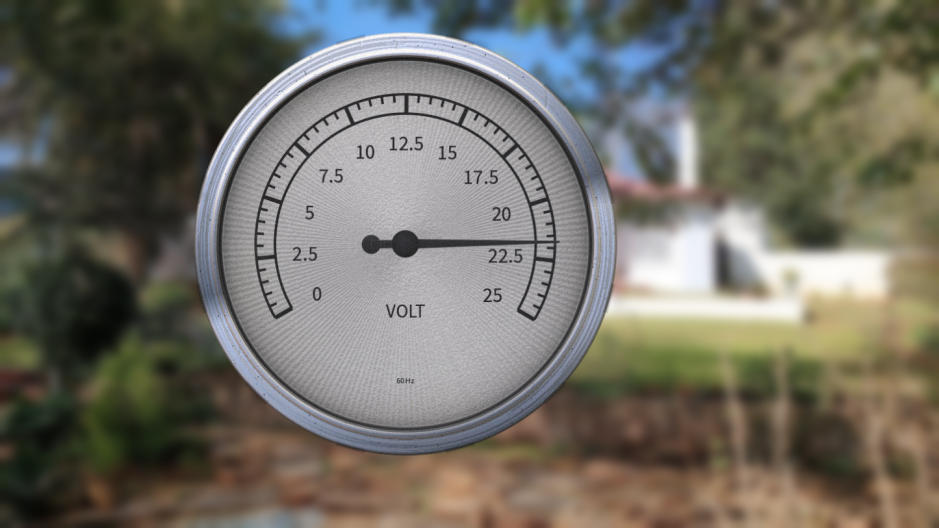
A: 21.75 V
